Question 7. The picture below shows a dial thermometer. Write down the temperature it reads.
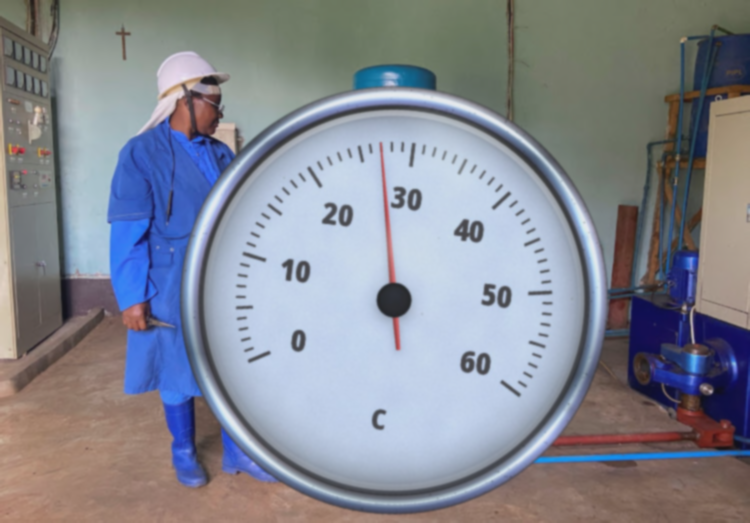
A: 27 °C
